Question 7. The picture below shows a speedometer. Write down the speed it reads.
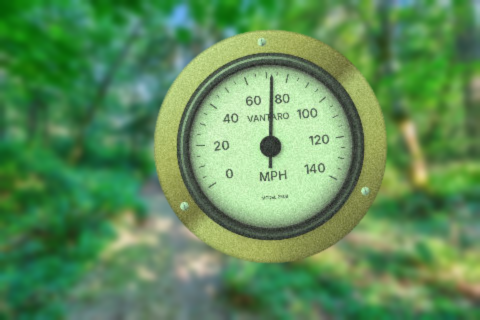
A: 72.5 mph
